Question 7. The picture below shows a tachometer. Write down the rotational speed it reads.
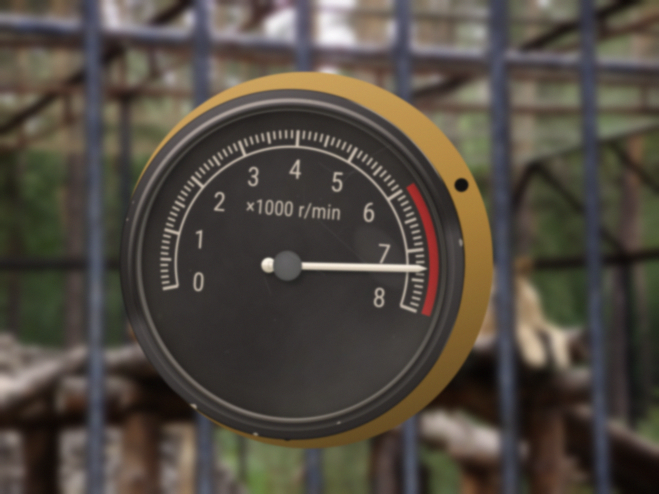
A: 7300 rpm
